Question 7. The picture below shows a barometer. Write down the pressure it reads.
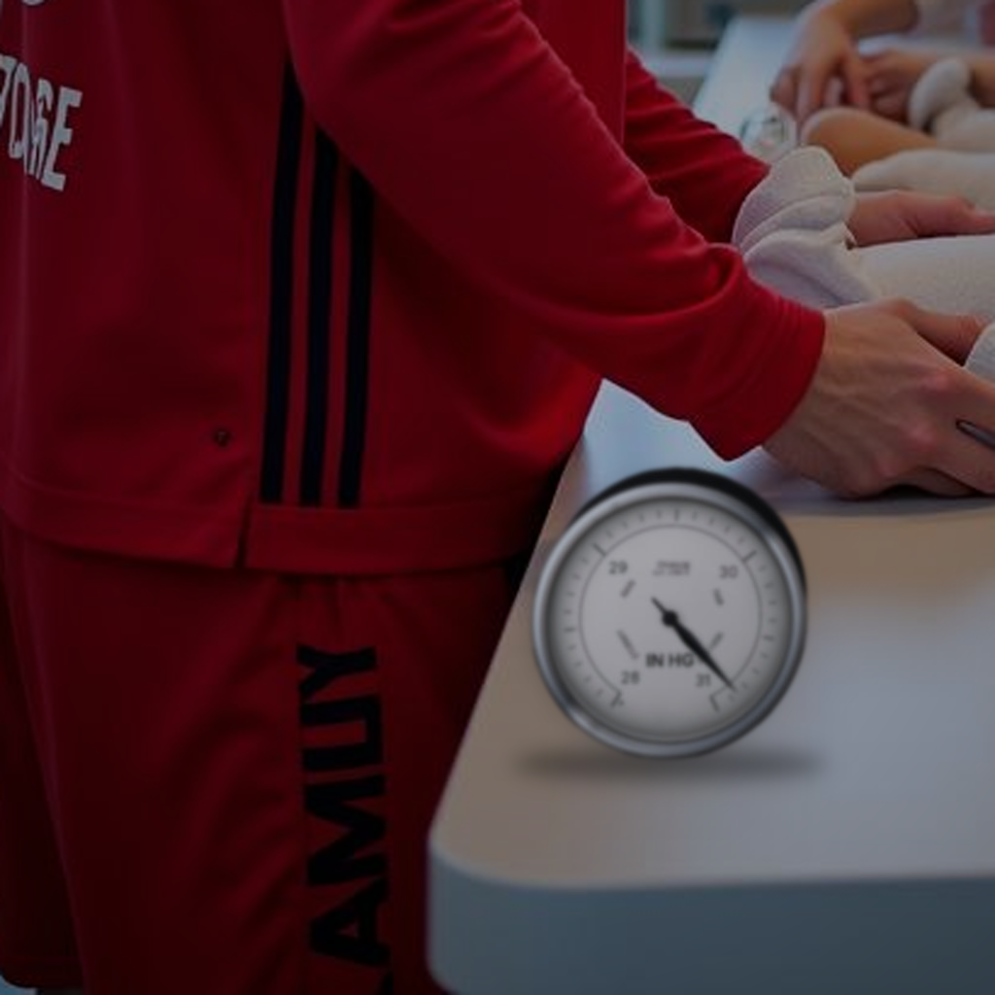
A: 30.85 inHg
